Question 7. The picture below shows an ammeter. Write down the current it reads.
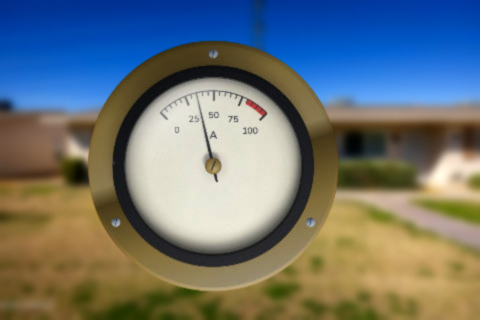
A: 35 A
